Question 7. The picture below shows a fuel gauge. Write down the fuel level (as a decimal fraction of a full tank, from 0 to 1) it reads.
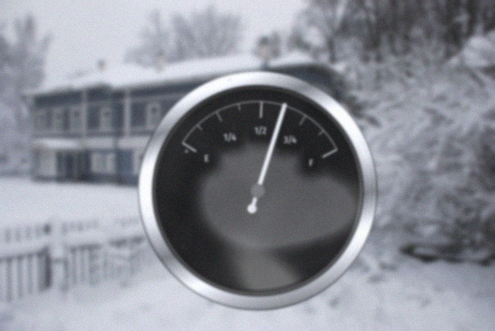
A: 0.625
